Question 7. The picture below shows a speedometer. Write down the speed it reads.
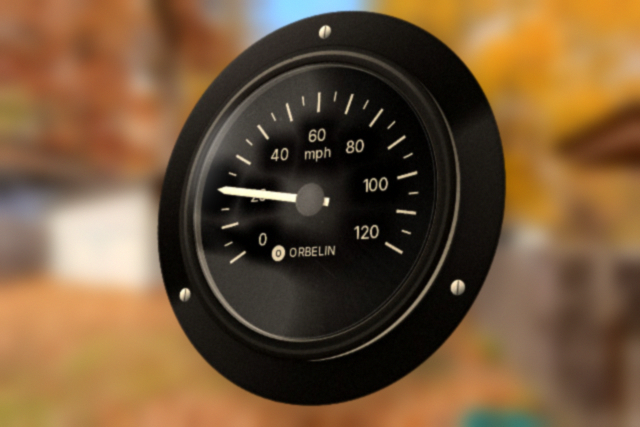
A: 20 mph
